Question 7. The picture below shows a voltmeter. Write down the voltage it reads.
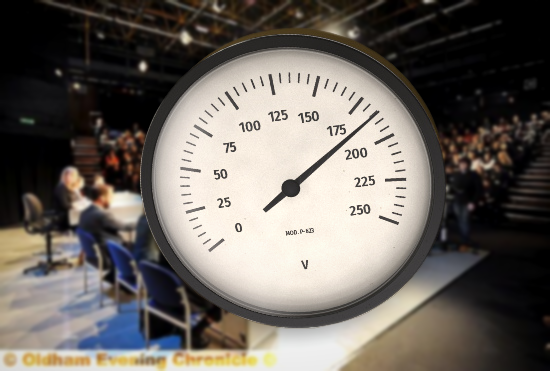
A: 185 V
